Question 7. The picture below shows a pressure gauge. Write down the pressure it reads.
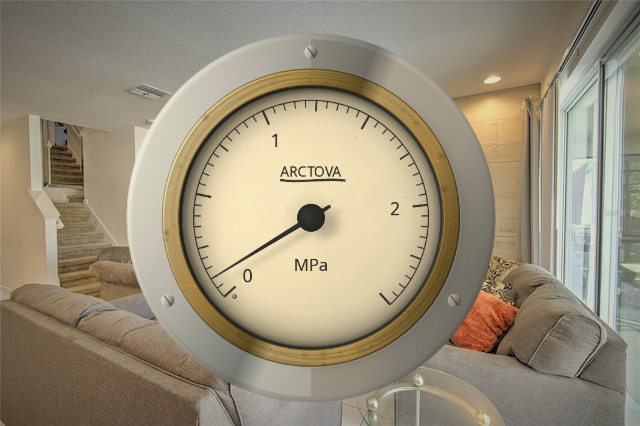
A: 0.1 MPa
